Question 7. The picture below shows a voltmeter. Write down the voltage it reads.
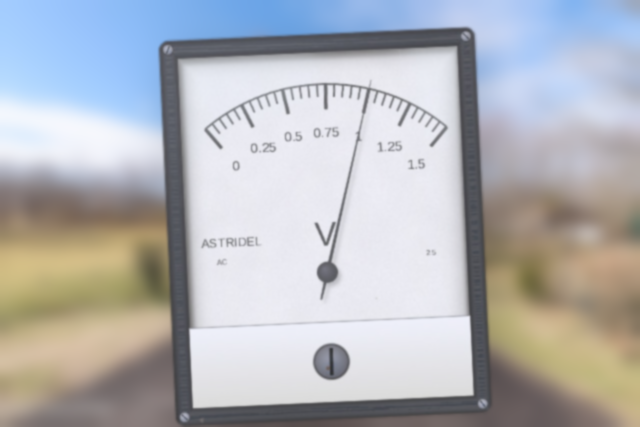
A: 1 V
